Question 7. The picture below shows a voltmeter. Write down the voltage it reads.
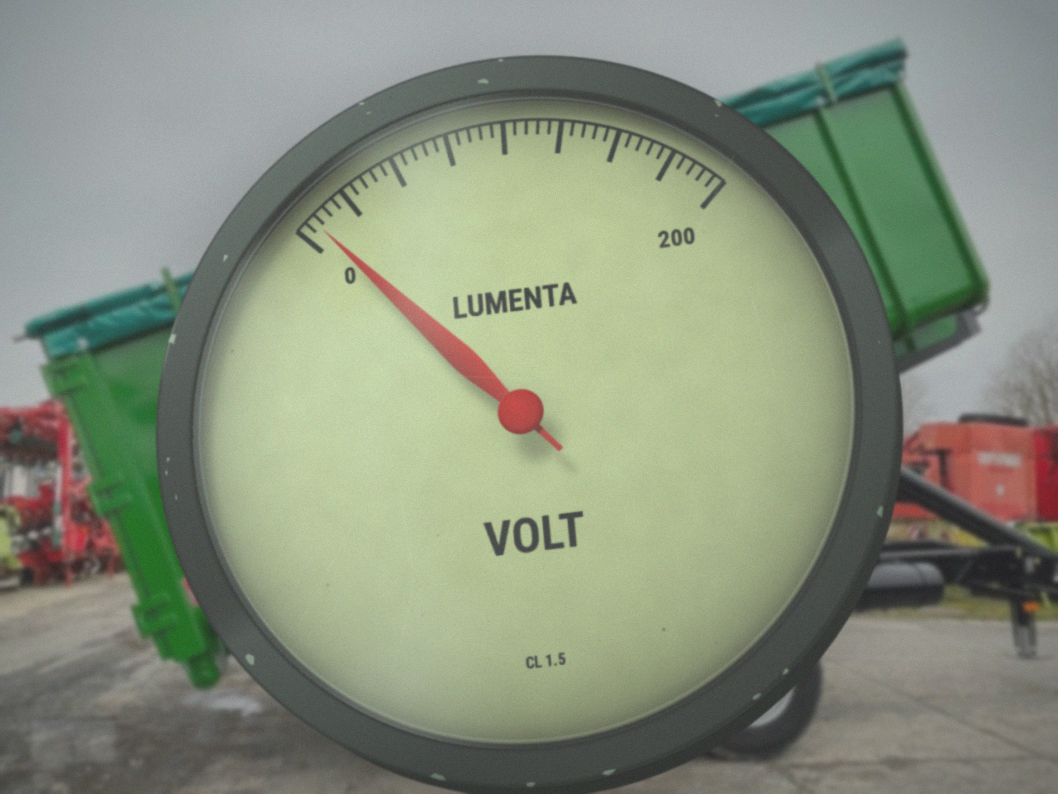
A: 7.5 V
